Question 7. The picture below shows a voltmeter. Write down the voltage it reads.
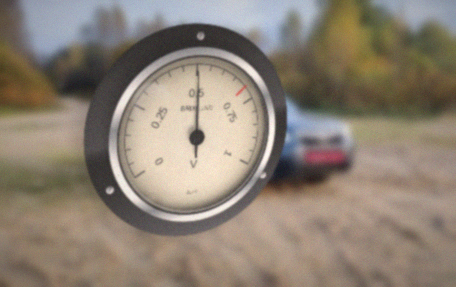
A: 0.5 V
